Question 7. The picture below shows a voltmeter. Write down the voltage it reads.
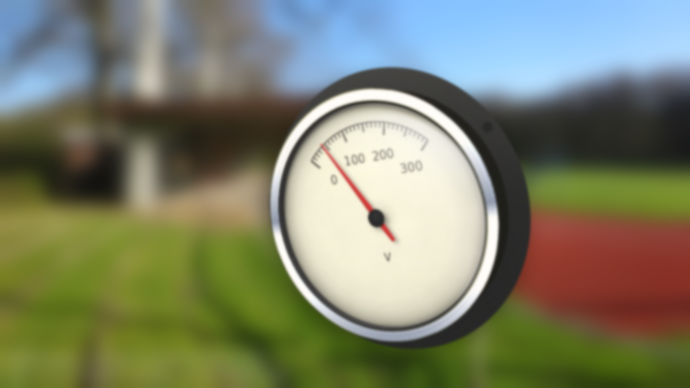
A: 50 V
